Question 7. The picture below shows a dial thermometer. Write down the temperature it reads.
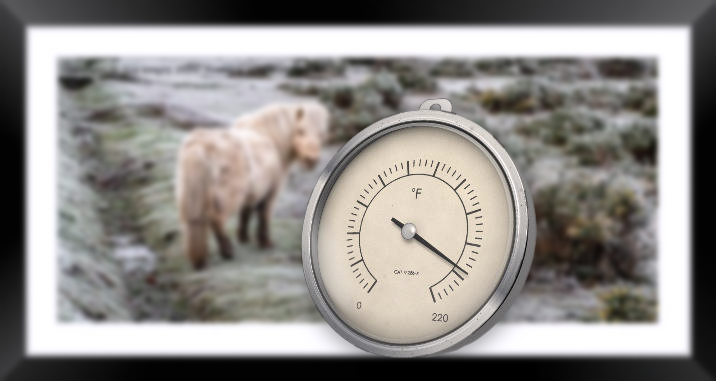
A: 196 °F
